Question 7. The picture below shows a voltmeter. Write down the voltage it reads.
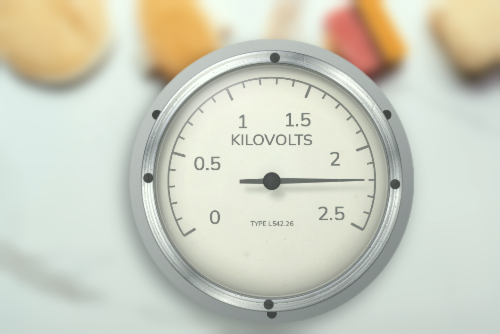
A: 2.2 kV
